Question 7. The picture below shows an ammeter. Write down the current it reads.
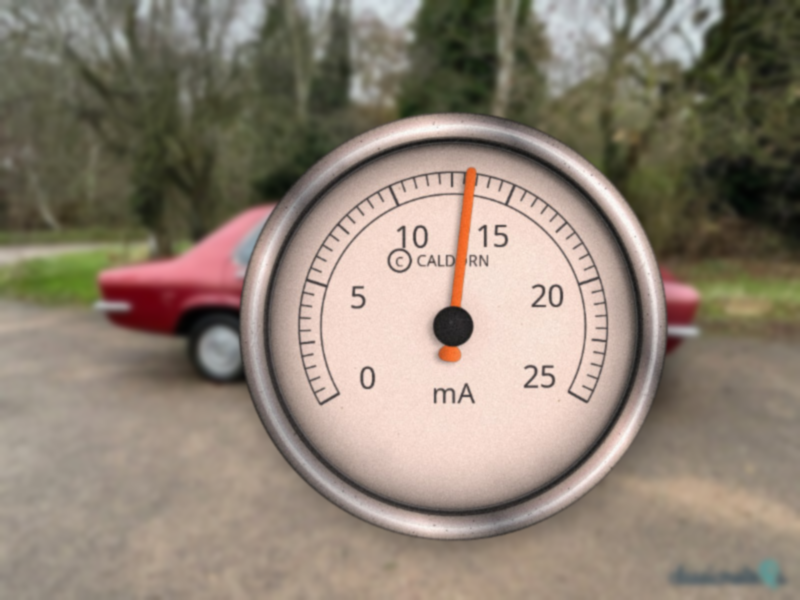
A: 13.25 mA
